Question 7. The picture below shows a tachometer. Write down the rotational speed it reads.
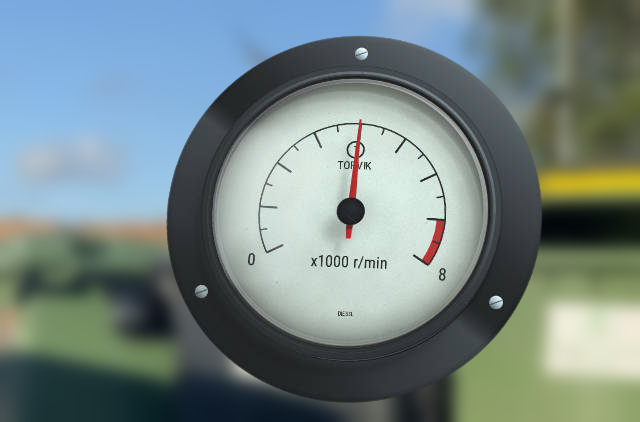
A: 4000 rpm
